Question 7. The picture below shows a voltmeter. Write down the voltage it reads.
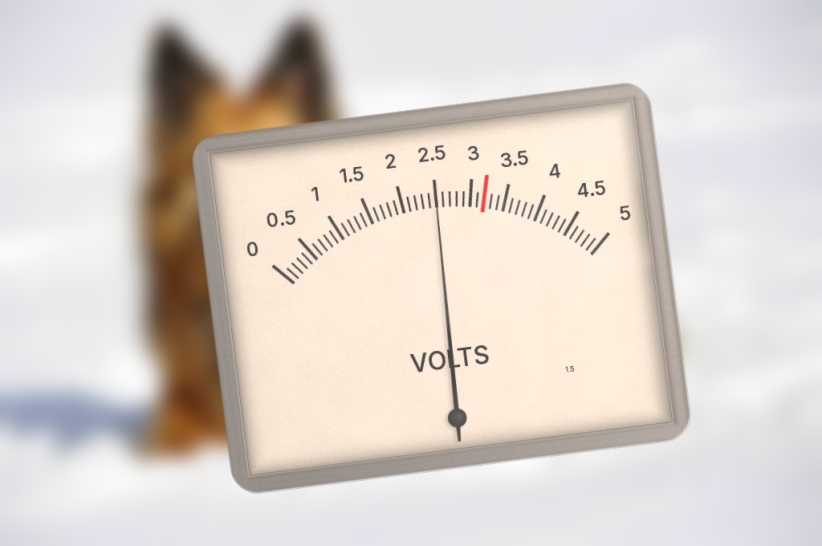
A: 2.5 V
